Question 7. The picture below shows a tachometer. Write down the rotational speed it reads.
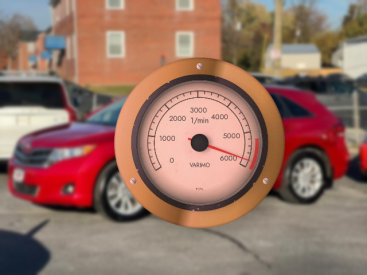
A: 5800 rpm
